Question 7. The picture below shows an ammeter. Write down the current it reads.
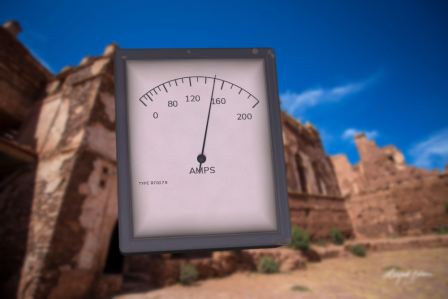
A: 150 A
